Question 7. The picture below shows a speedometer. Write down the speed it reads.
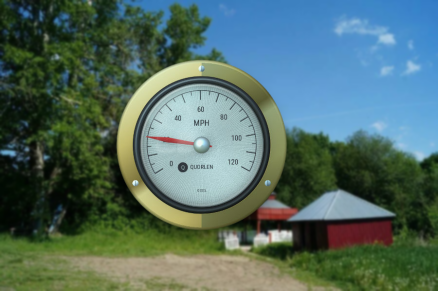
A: 20 mph
